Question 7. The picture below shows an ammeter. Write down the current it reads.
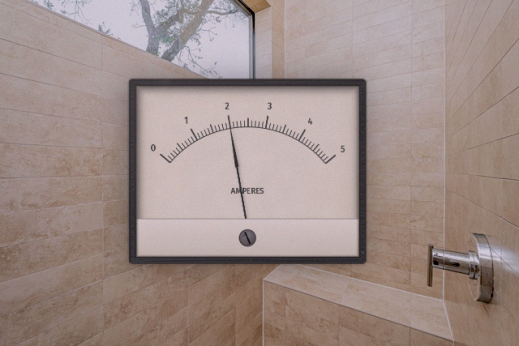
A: 2 A
